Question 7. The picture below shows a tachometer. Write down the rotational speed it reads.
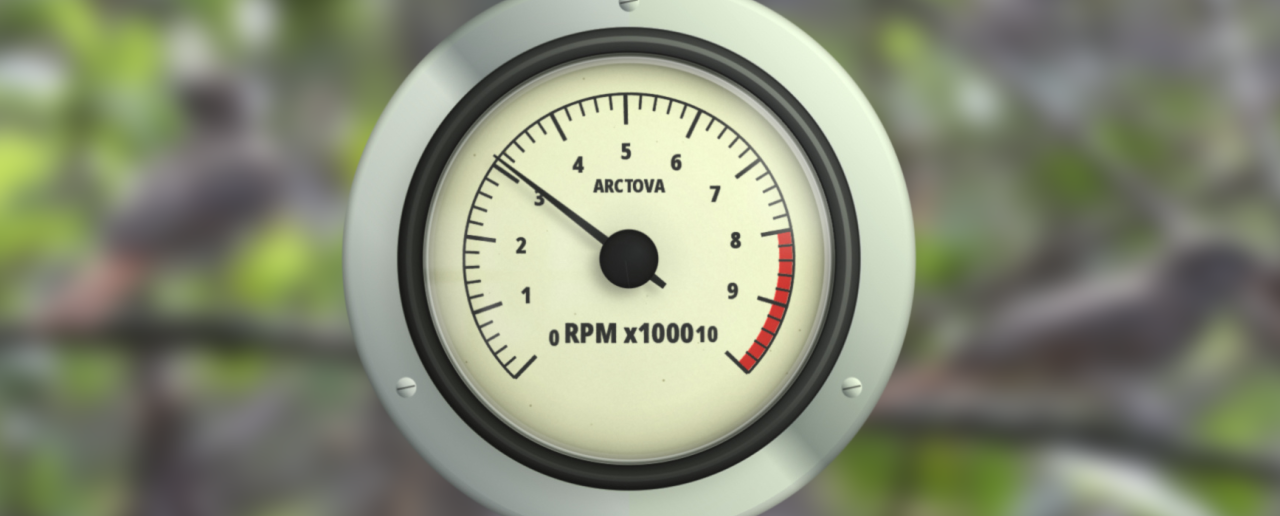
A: 3100 rpm
